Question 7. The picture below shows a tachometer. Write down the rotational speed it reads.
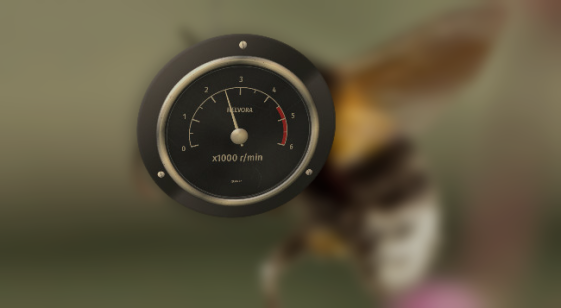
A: 2500 rpm
